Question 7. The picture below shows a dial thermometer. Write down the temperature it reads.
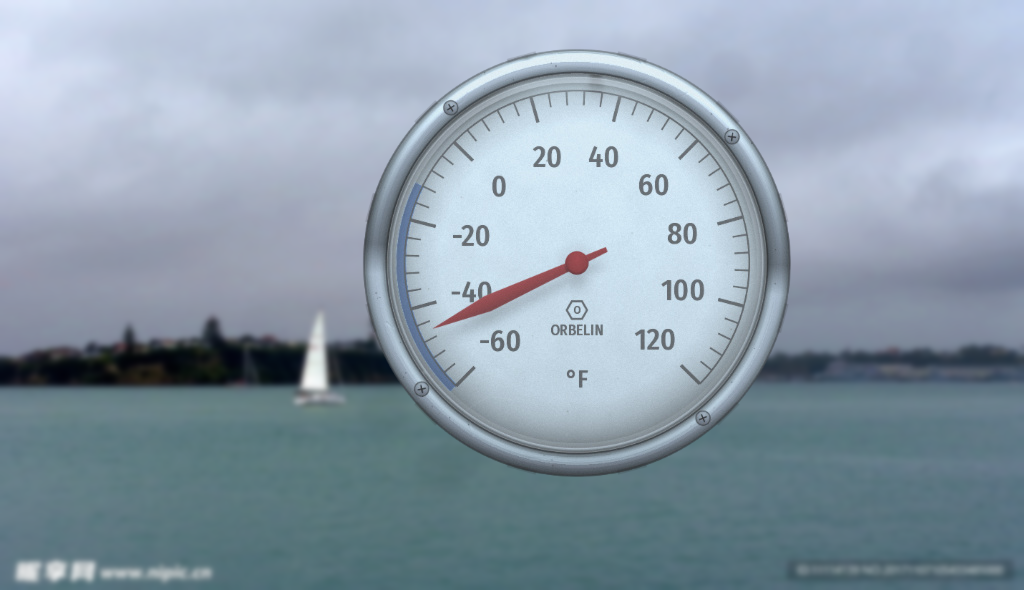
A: -46 °F
